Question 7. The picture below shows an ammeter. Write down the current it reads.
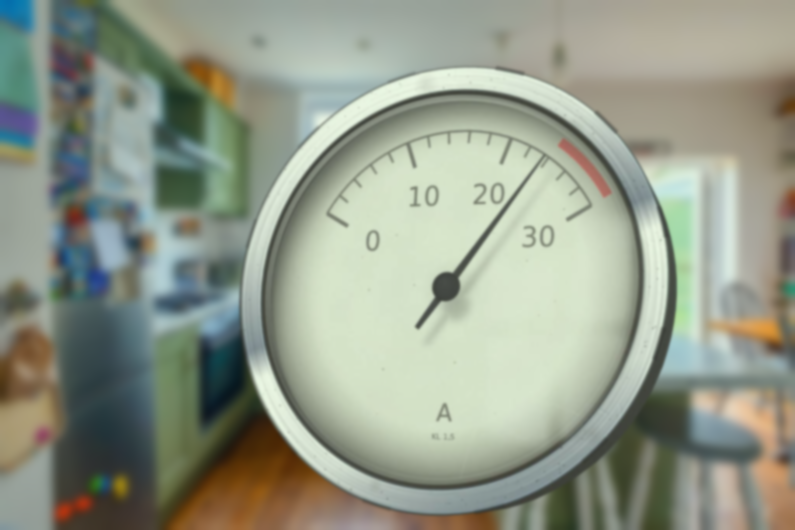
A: 24 A
